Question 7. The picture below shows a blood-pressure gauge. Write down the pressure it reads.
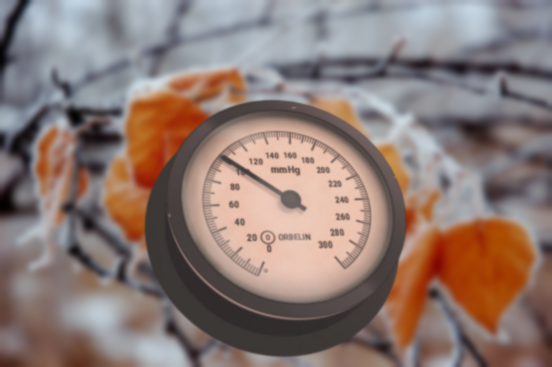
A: 100 mmHg
